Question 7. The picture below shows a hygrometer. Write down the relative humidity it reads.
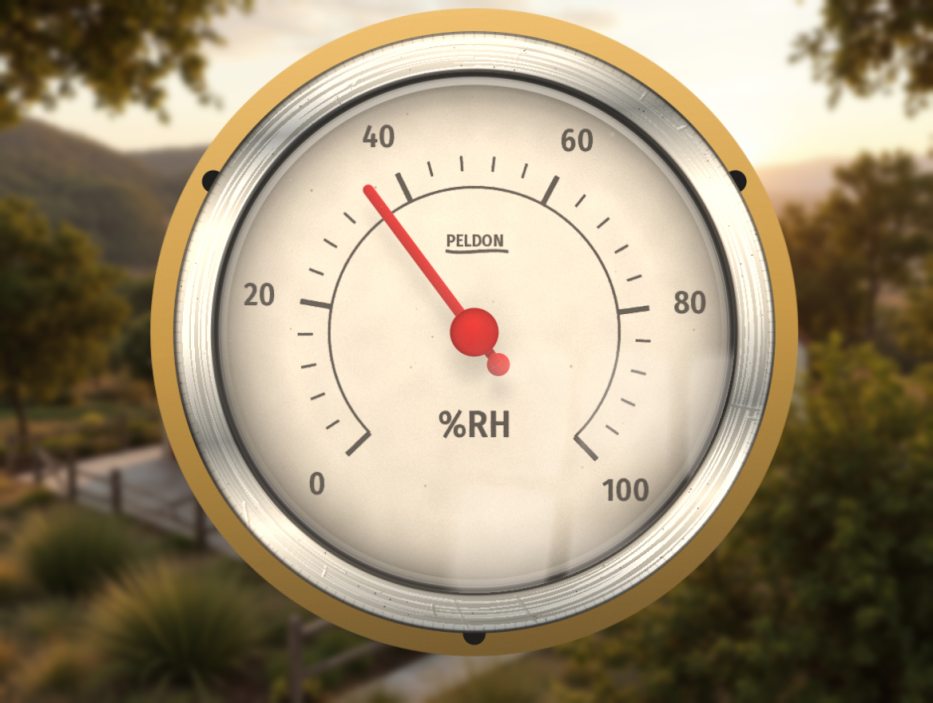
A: 36 %
